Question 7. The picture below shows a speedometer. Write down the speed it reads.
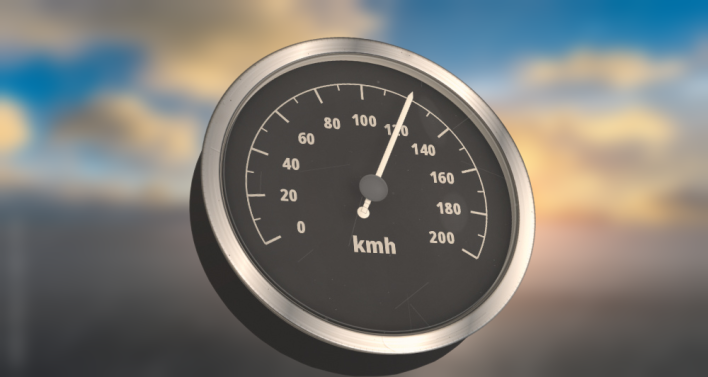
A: 120 km/h
